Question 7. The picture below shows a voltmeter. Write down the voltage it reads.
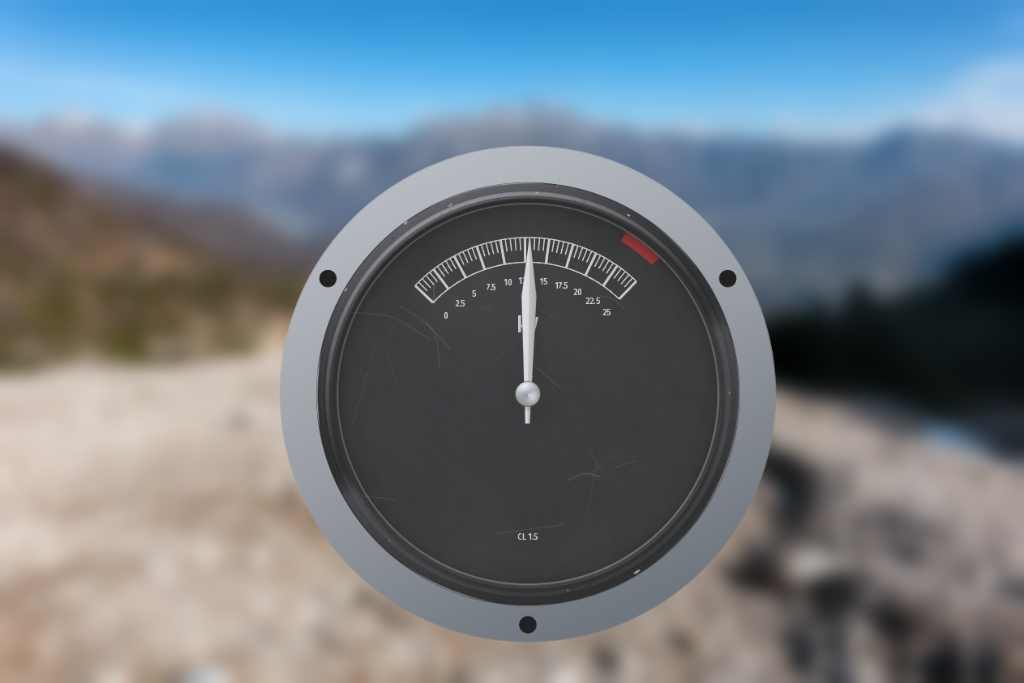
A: 13 kV
